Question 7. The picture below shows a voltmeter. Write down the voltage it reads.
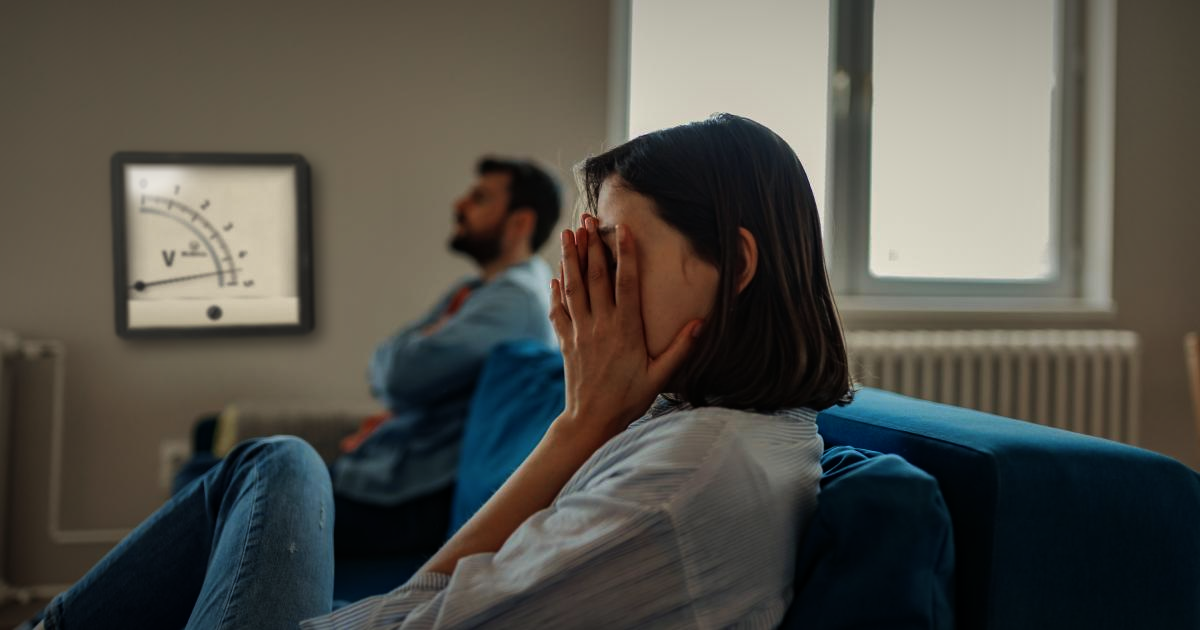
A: 4.5 V
